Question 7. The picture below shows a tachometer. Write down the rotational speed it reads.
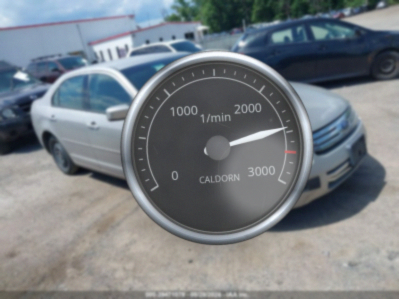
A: 2450 rpm
